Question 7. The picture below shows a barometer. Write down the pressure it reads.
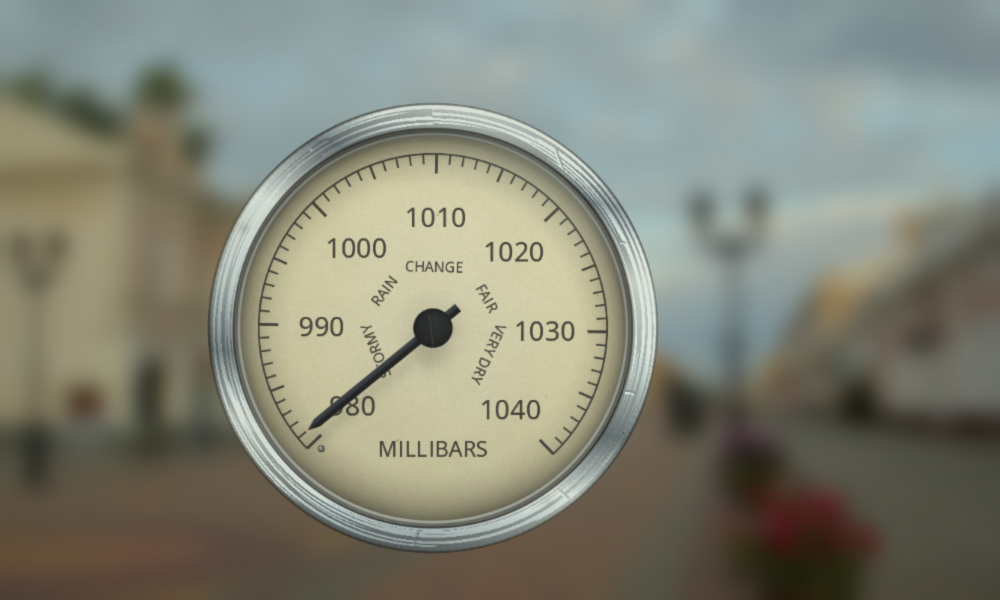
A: 981 mbar
